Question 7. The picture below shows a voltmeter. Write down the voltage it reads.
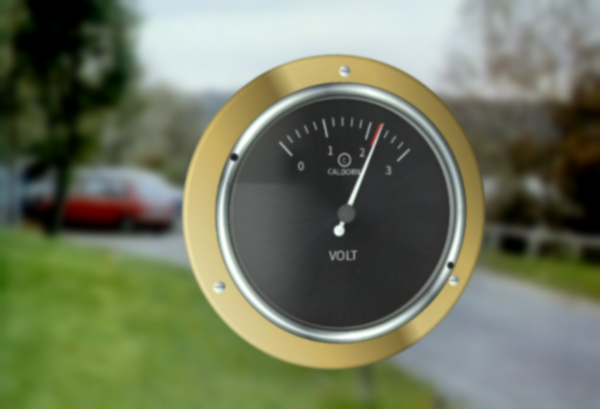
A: 2.2 V
